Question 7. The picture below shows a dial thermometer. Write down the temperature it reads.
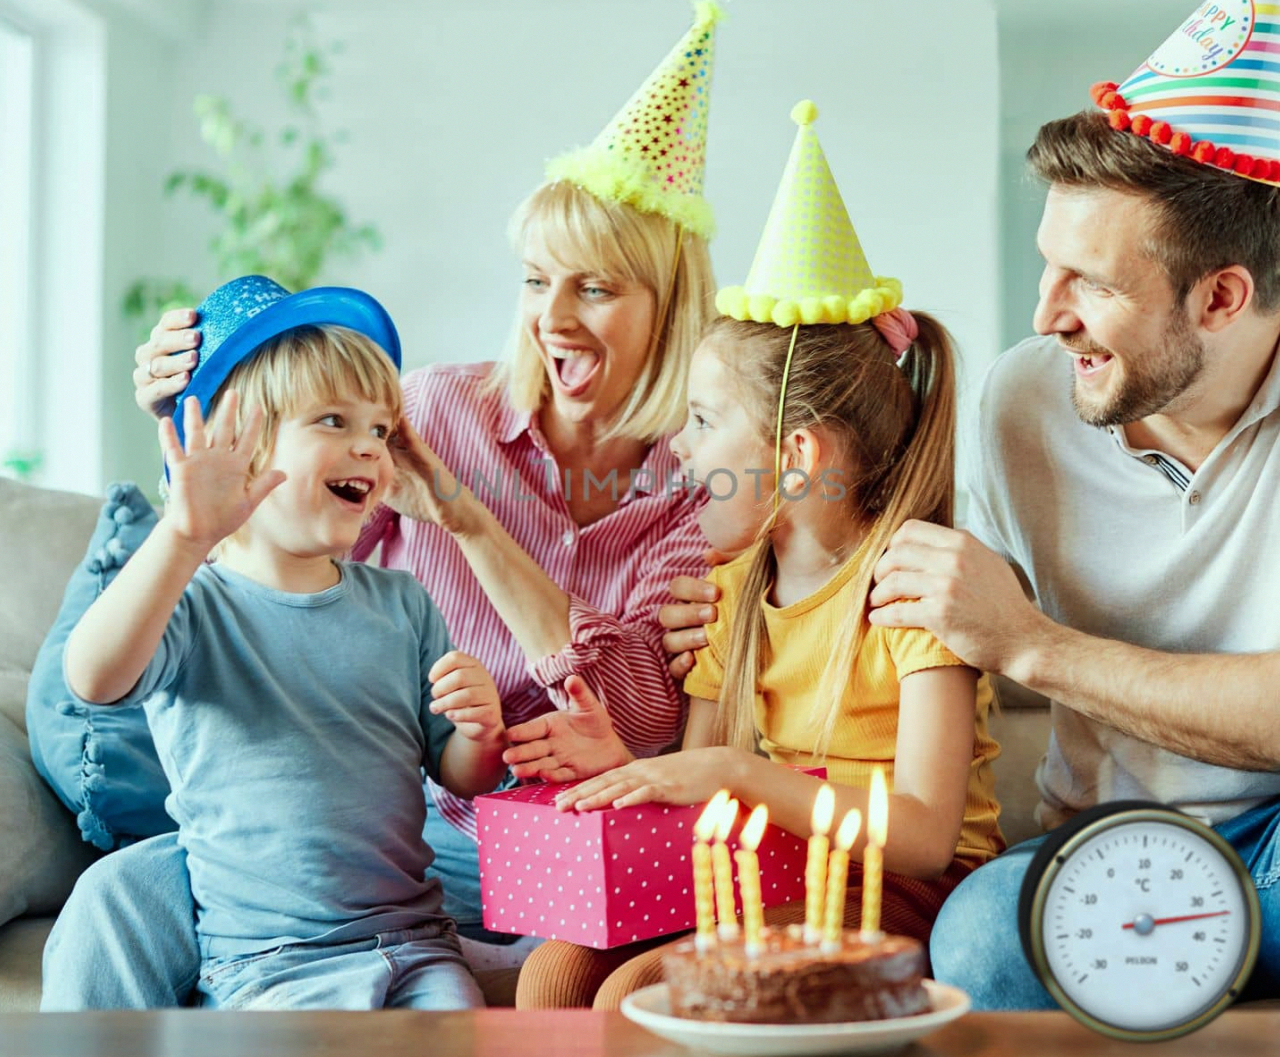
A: 34 °C
